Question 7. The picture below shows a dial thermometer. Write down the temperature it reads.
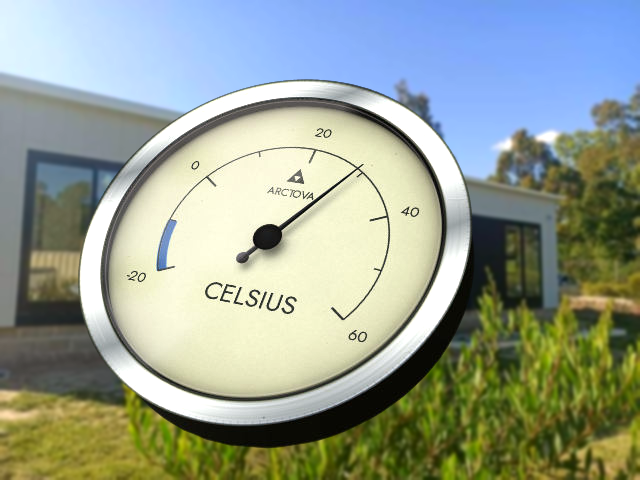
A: 30 °C
